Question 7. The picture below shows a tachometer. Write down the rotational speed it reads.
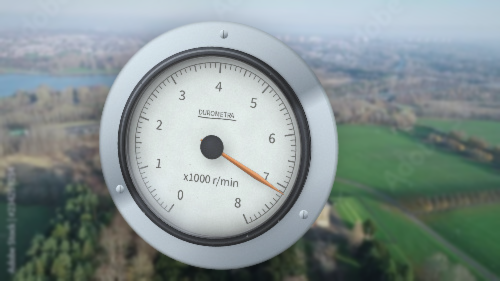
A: 7100 rpm
